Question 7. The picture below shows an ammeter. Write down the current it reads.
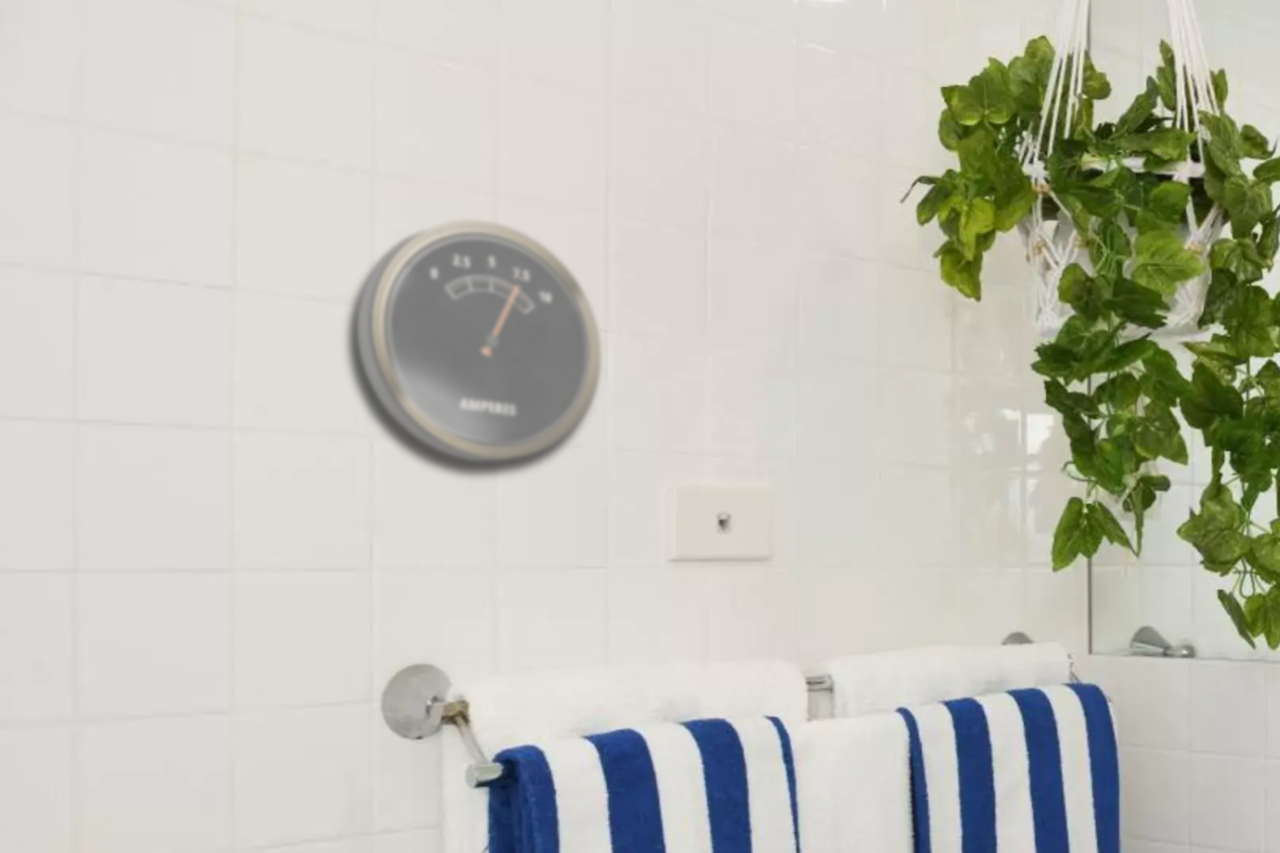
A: 7.5 A
